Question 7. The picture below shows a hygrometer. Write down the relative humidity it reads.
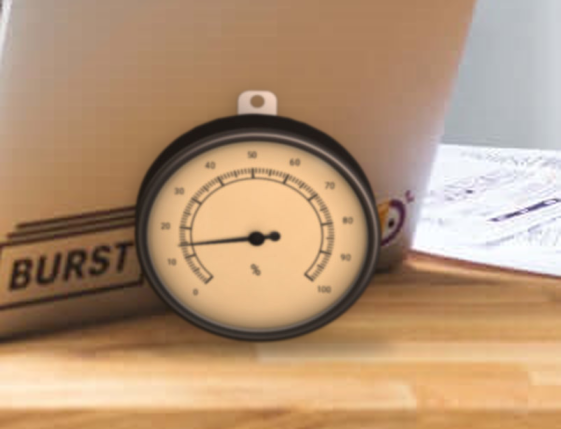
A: 15 %
